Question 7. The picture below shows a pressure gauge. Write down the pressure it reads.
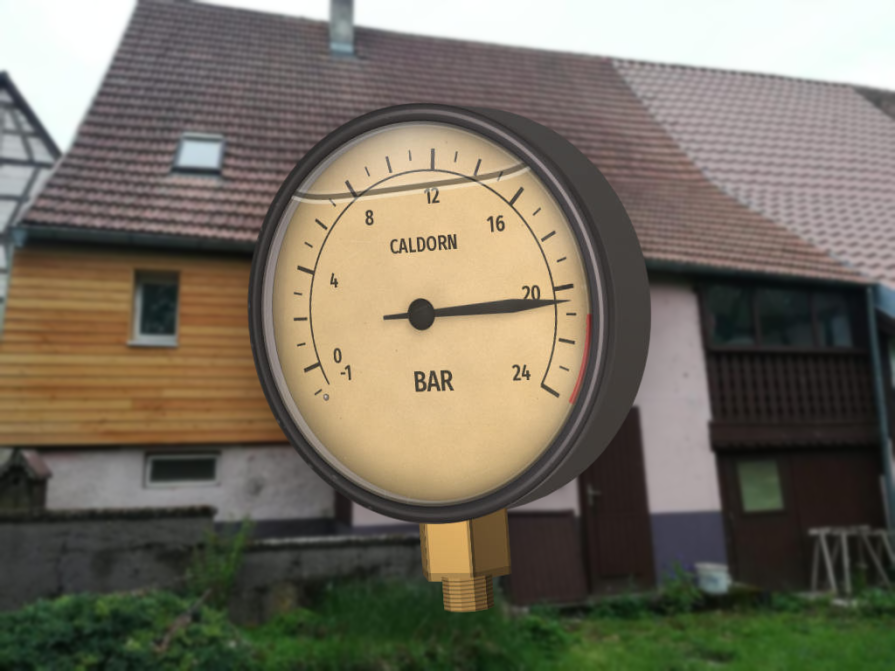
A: 20.5 bar
